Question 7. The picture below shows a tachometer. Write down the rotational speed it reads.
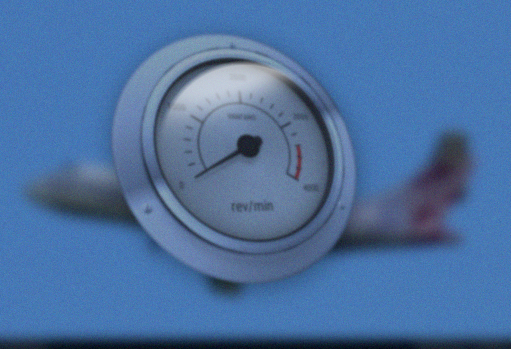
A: 0 rpm
